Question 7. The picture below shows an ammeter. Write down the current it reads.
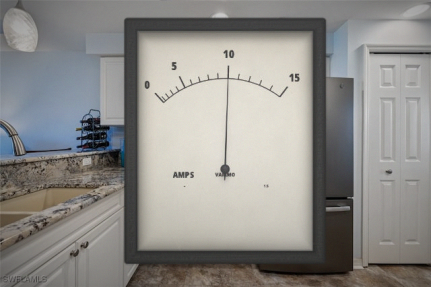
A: 10 A
